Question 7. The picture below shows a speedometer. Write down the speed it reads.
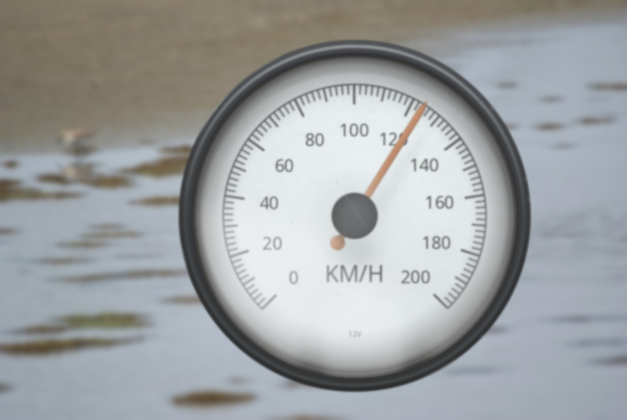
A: 124 km/h
